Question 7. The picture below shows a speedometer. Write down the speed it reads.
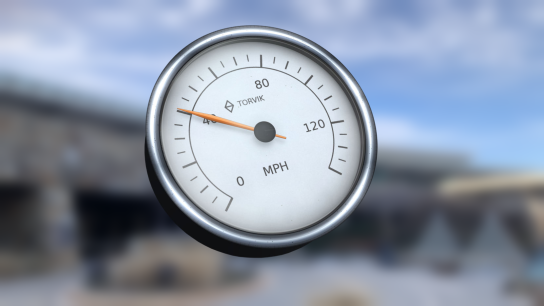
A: 40 mph
